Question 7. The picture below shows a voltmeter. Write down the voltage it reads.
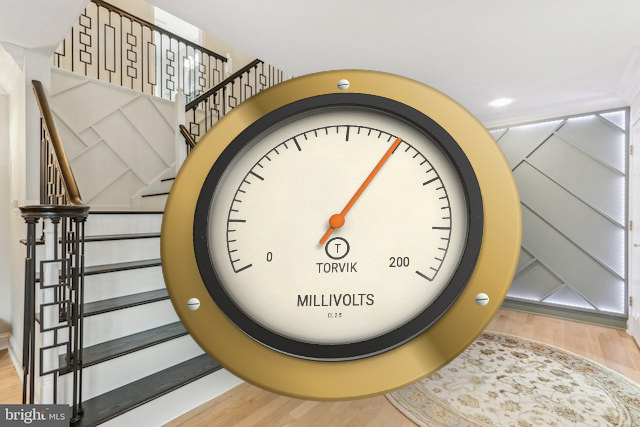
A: 125 mV
